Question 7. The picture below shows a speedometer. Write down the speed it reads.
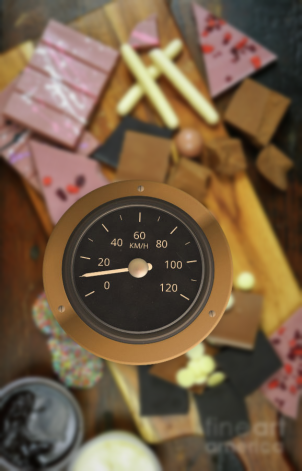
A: 10 km/h
